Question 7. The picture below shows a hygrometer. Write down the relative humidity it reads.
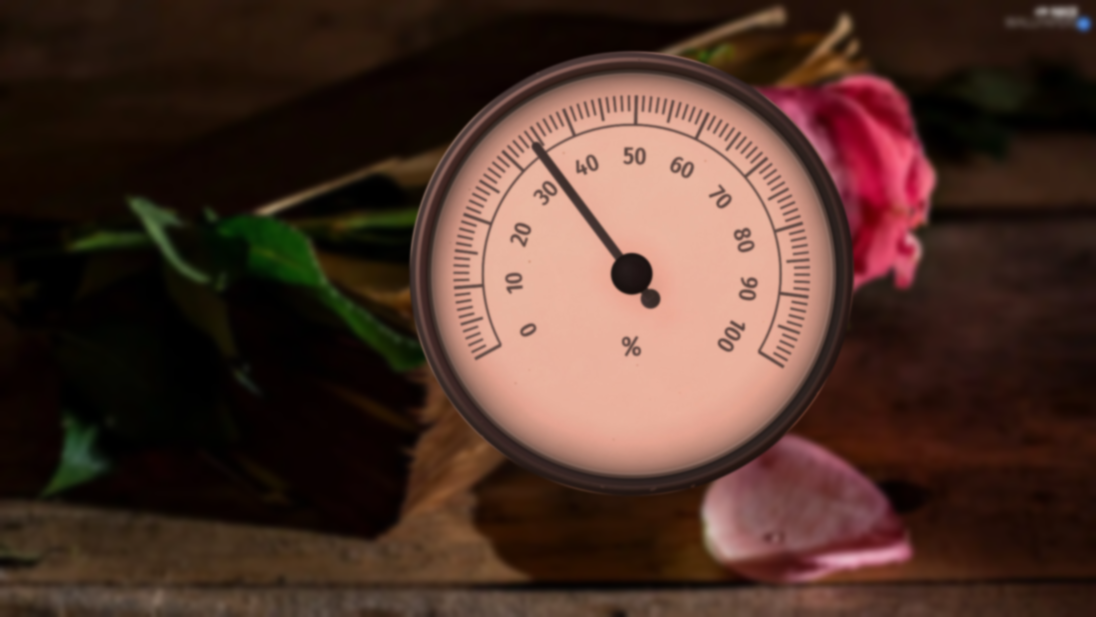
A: 34 %
